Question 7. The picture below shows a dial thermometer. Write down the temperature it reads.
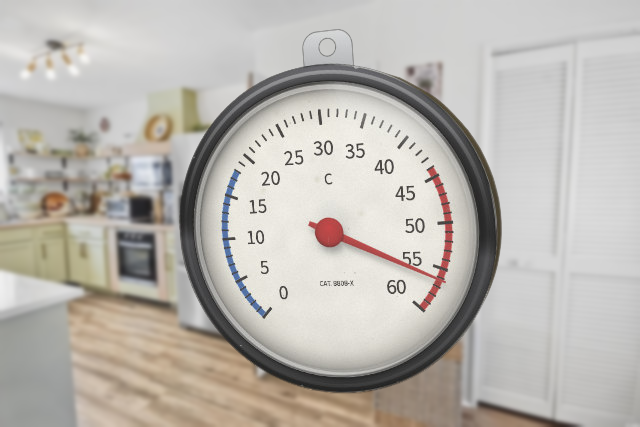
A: 56 °C
